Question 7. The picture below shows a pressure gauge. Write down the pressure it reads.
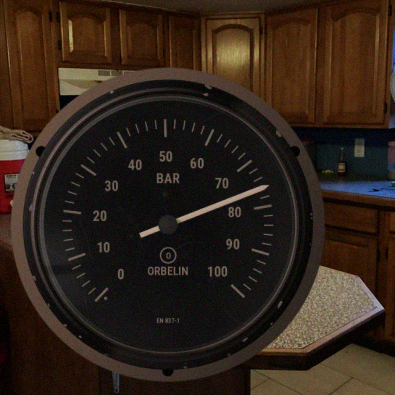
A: 76 bar
